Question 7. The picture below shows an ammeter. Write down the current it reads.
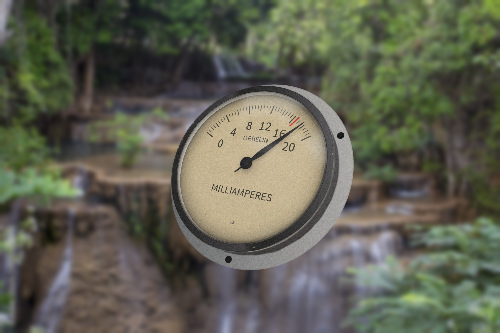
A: 18 mA
